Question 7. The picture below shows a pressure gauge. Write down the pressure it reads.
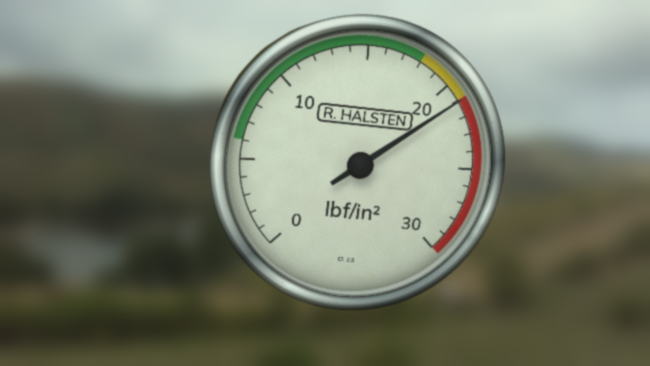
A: 21 psi
